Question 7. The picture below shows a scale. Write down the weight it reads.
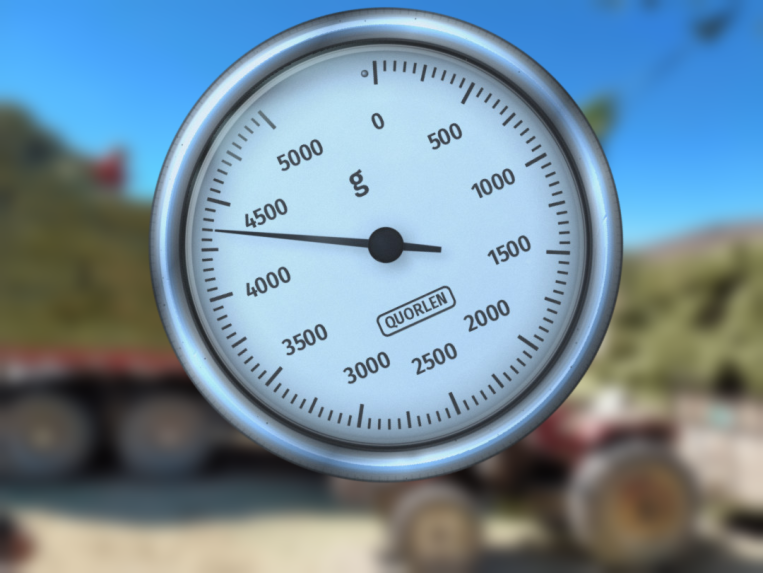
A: 4350 g
